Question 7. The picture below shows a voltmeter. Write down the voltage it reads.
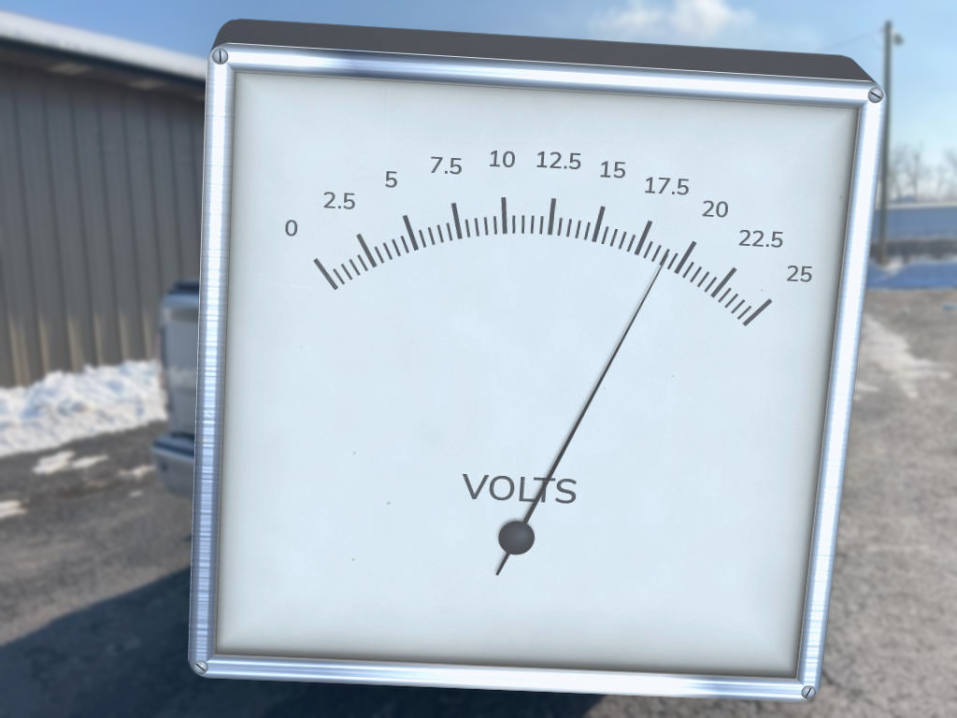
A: 19 V
